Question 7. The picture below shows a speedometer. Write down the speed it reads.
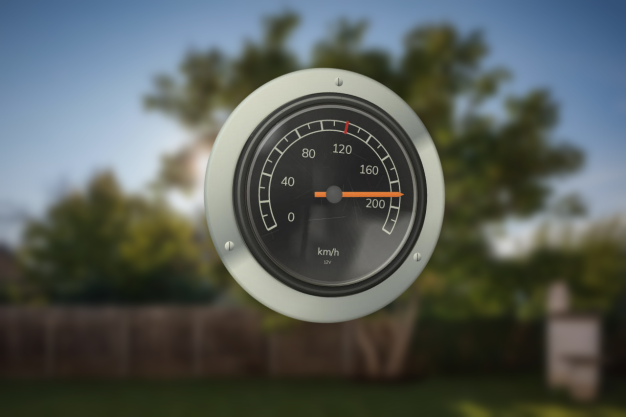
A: 190 km/h
